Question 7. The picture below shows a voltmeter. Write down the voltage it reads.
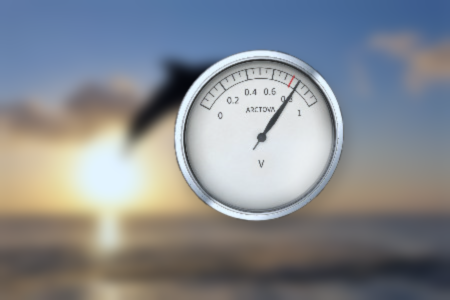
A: 0.8 V
